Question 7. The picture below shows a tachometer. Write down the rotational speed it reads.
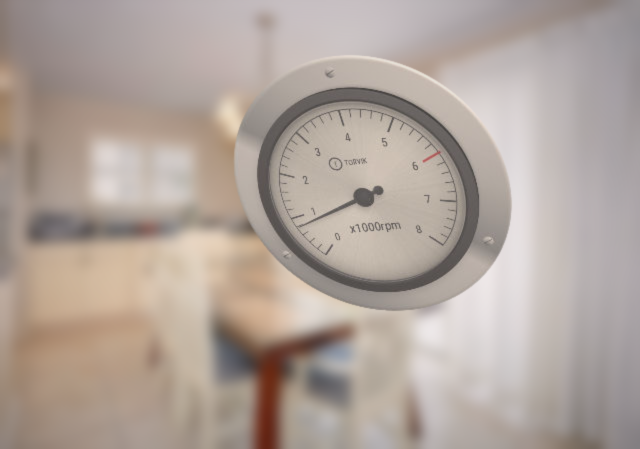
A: 800 rpm
